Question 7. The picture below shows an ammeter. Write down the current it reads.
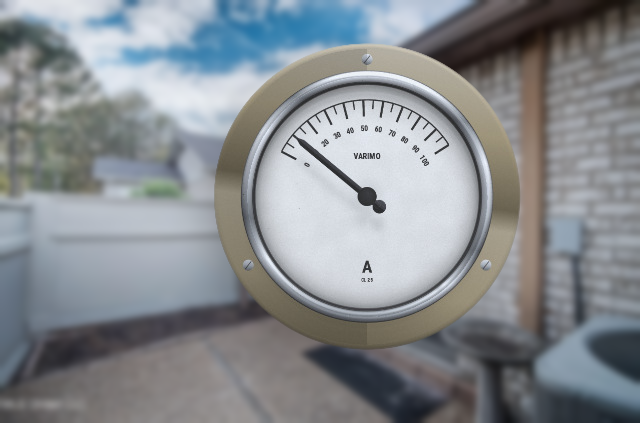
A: 10 A
